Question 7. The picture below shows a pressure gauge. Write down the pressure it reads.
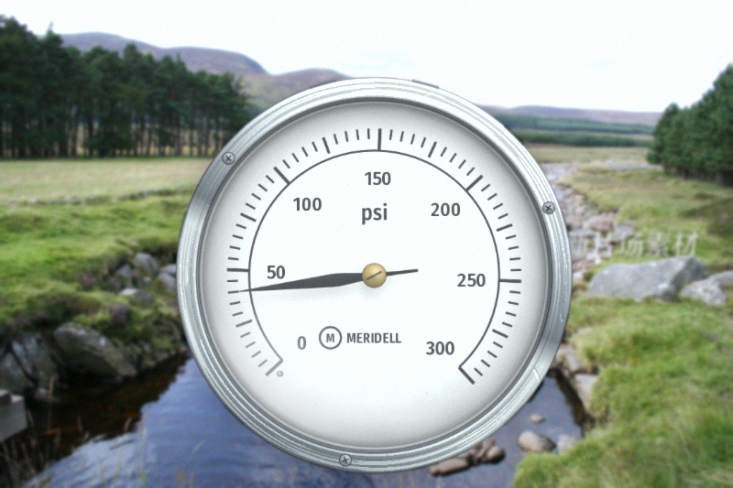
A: 40 psi
